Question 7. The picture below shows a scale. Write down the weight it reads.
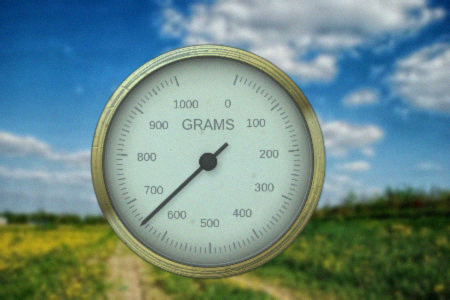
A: 650 g
